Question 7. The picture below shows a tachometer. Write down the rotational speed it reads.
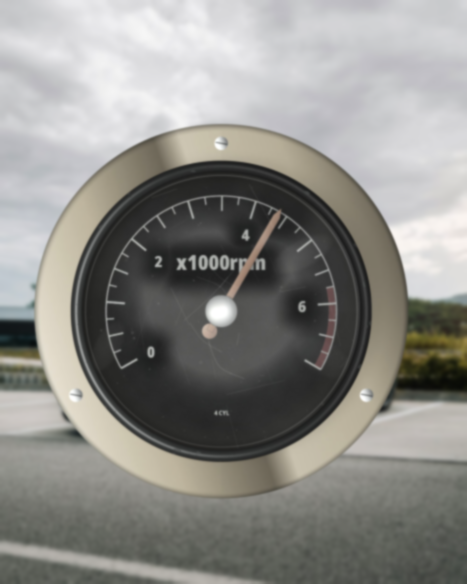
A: 4375 rpm
